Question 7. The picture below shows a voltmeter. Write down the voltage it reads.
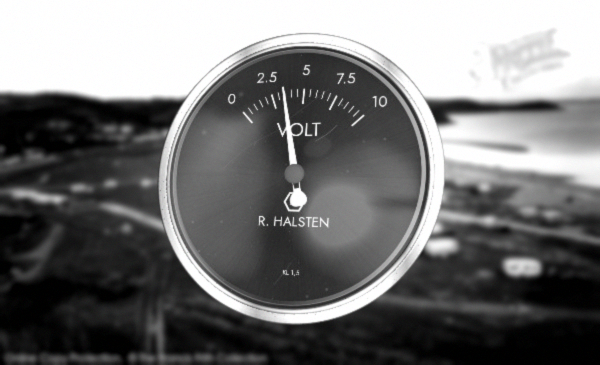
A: 3.5 V
